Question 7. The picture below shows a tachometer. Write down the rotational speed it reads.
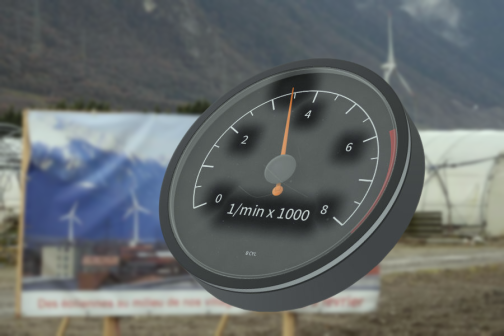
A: 3500 rpm
